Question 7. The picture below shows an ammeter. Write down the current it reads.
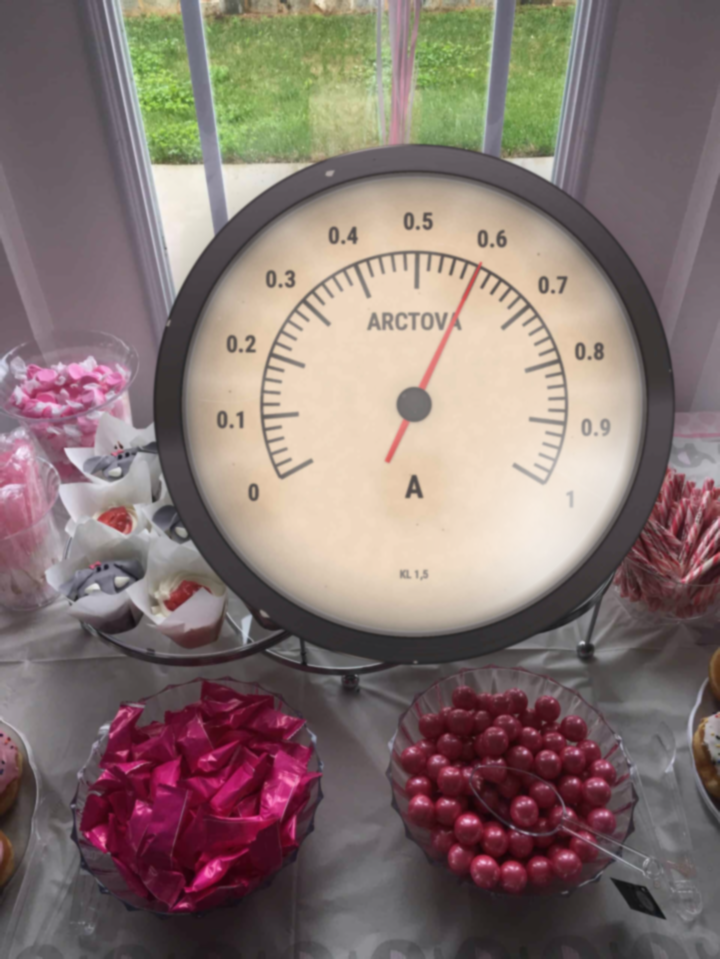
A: 0.6 A
